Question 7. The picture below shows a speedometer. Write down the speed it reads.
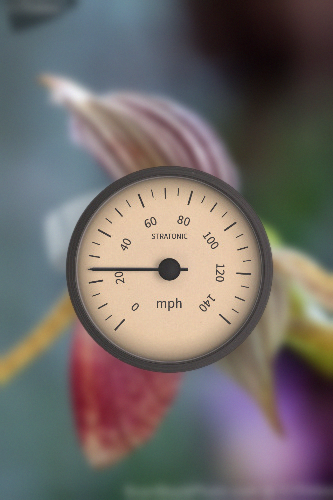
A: 25 mph
